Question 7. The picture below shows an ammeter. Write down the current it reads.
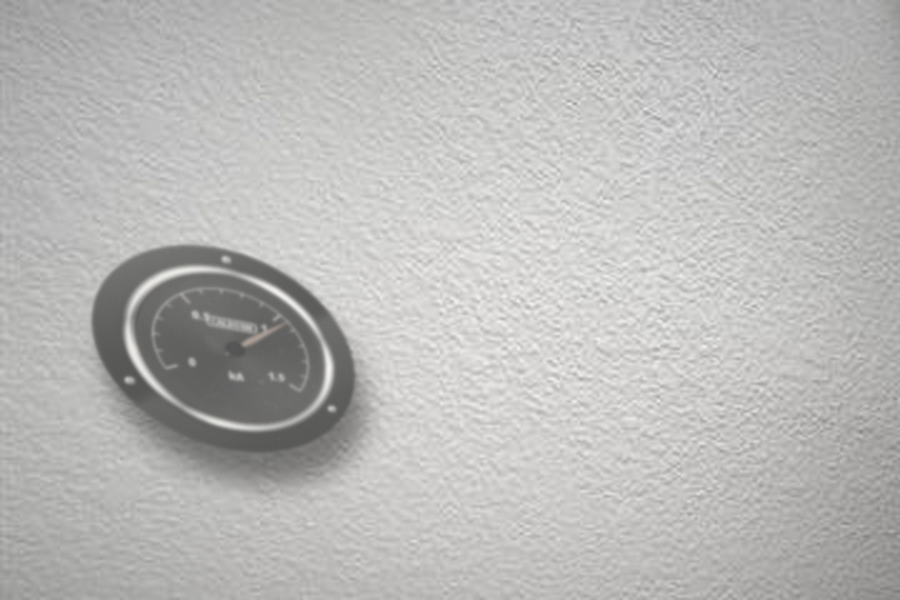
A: 1.05 kA
